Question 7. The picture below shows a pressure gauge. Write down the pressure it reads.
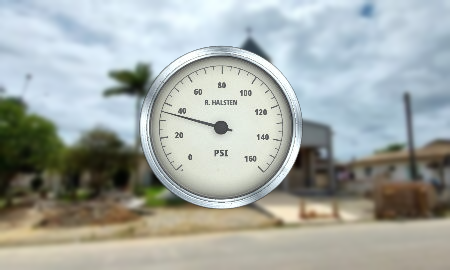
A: 35 psi
